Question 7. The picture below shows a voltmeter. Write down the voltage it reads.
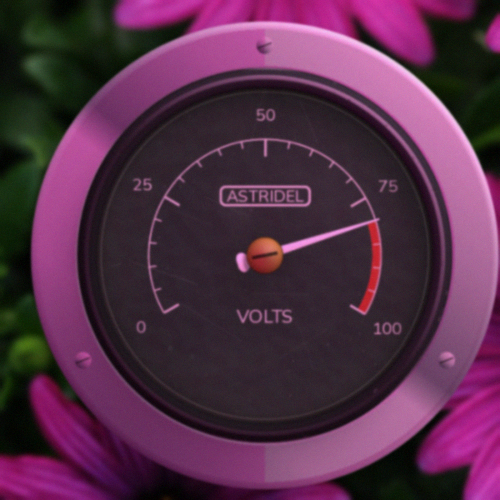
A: 80 V
